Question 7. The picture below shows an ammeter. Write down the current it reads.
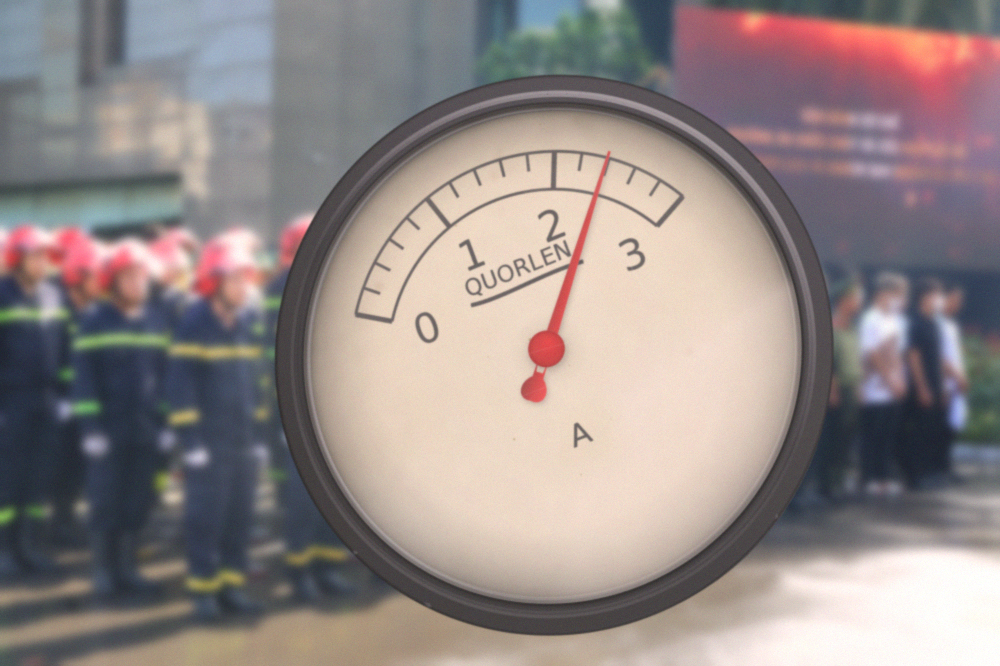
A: 2.4 A
